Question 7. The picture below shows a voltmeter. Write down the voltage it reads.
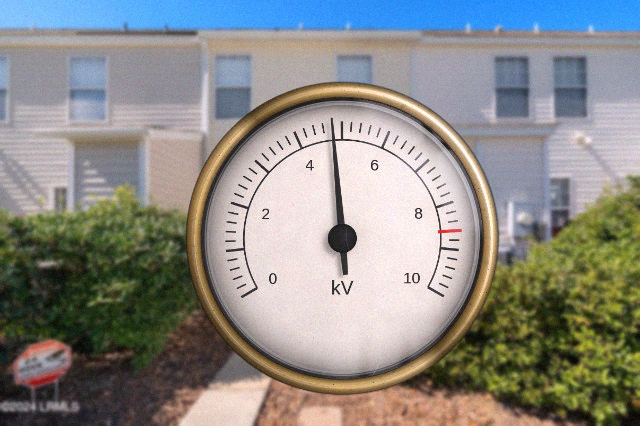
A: 4.8 kV
